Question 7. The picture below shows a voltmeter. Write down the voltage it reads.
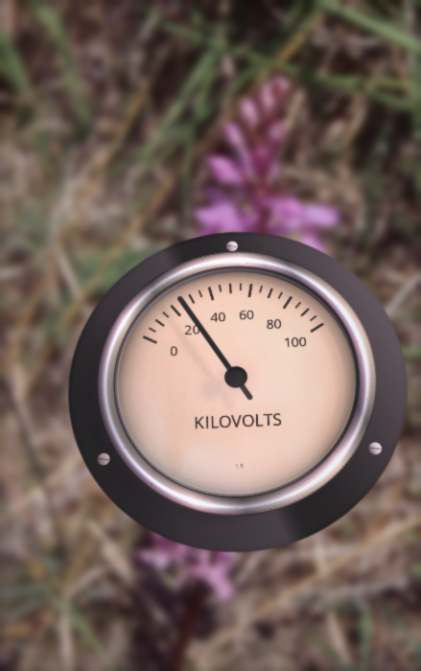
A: 25 kV
